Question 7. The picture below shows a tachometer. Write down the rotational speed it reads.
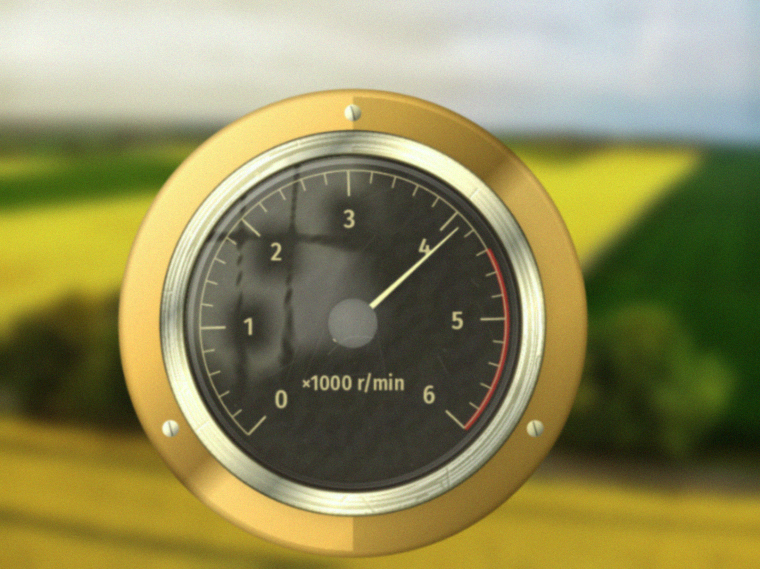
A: 4100 rpm
